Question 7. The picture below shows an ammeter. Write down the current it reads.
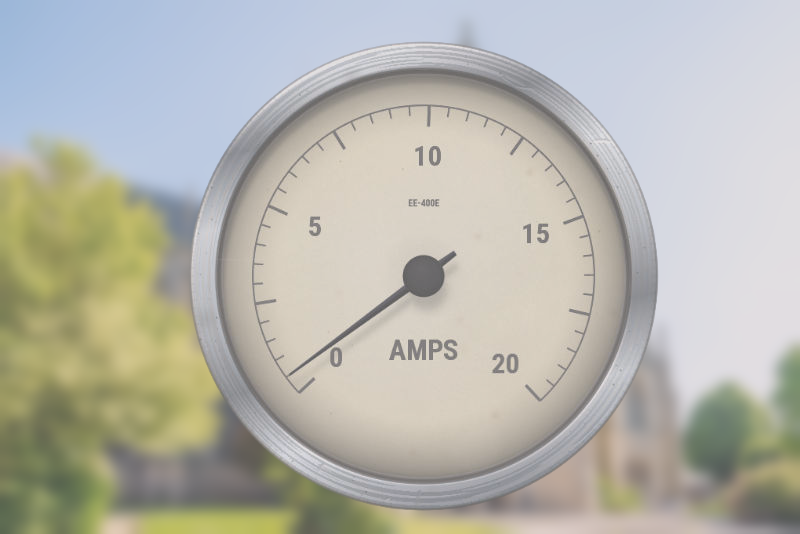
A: 0.5 A
